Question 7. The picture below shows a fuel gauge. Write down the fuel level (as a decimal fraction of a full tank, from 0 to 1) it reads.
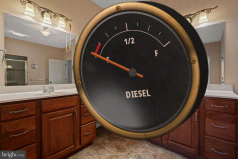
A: 0
